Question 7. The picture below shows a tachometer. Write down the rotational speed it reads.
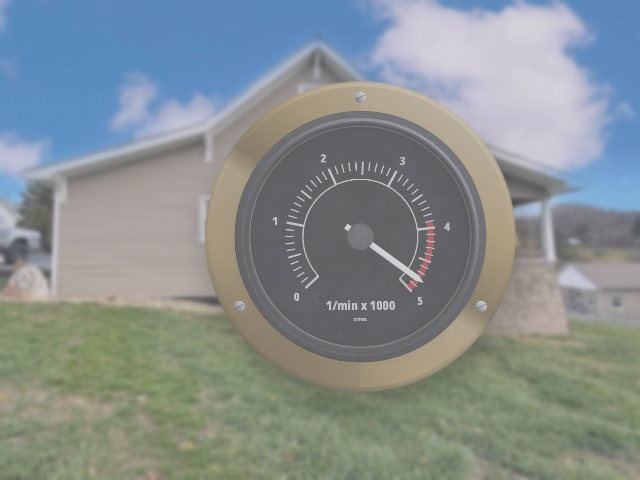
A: 4800 rpm
